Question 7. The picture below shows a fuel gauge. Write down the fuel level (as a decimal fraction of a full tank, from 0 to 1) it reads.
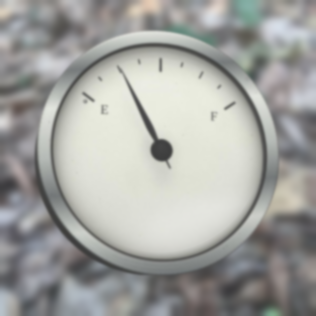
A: 0.25
